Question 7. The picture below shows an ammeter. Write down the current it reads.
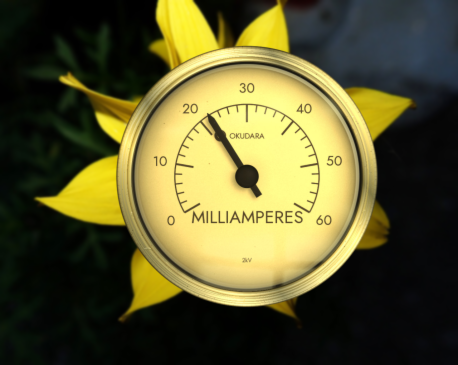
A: 22 mA
